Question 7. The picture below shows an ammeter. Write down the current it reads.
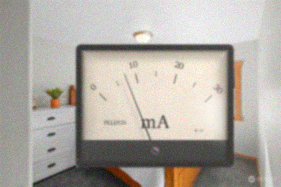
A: 7.5 mA
